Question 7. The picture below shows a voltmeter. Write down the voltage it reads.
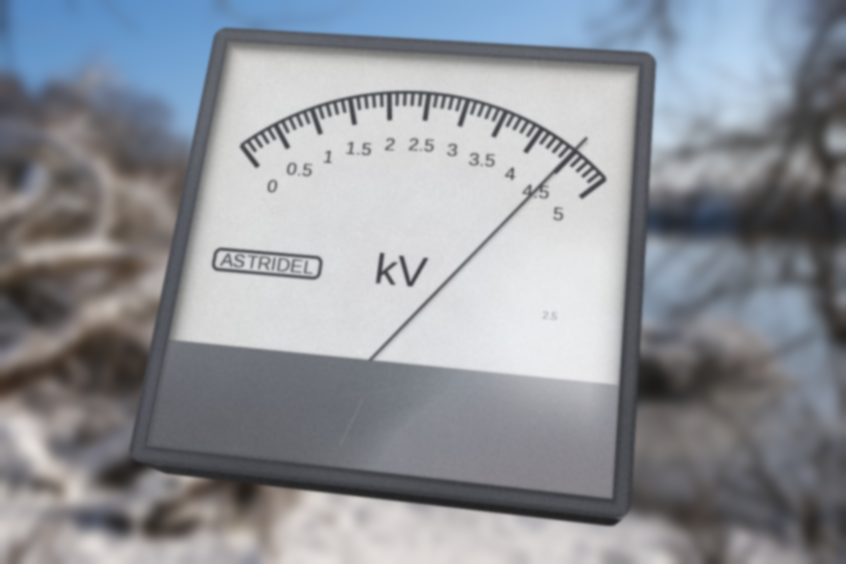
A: 4.5 kV
